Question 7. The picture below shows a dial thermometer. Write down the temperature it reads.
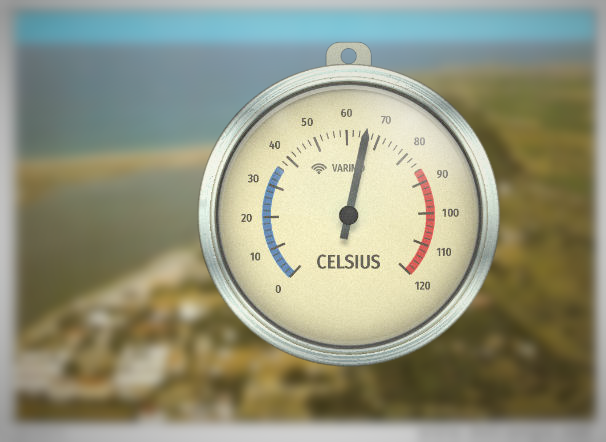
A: 66 °C
